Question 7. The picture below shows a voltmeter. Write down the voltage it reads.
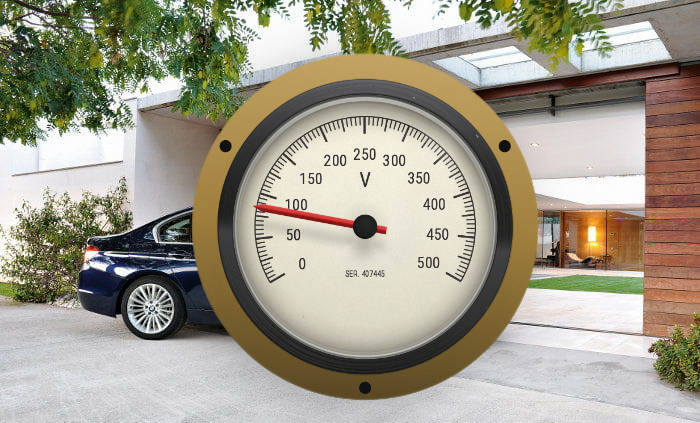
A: 85 V
